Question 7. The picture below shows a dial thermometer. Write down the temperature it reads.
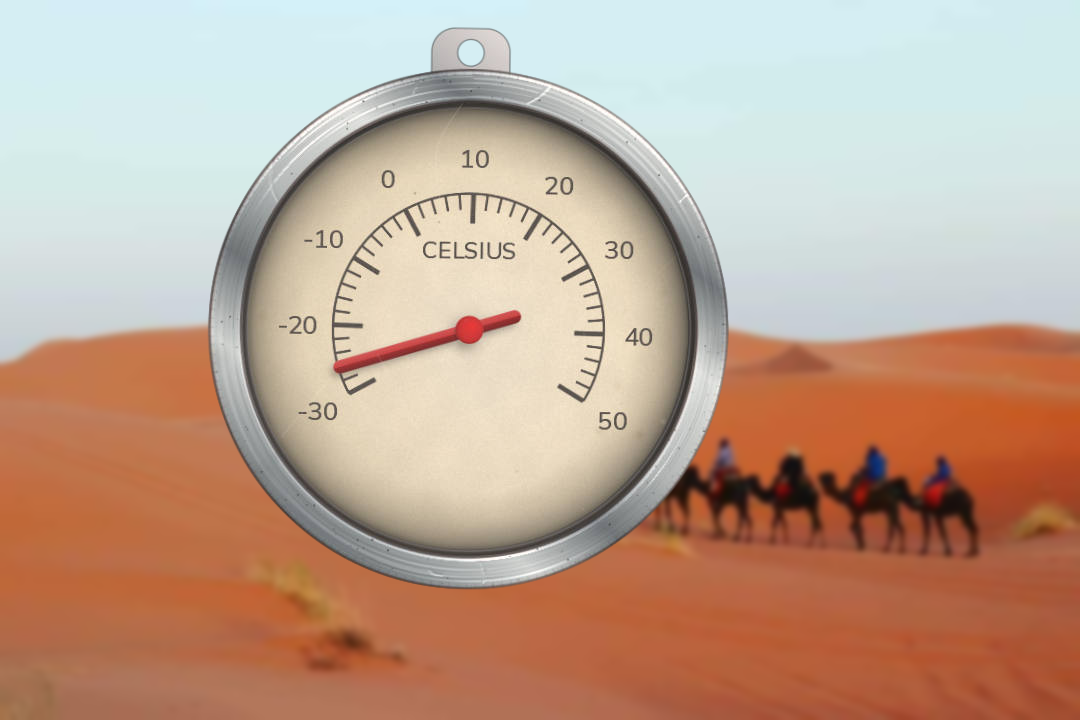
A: -26 °C
